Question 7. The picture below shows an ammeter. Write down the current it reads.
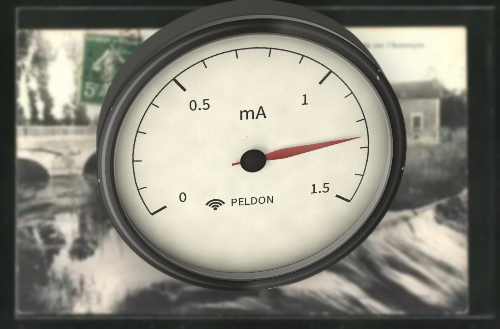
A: 1.25 mA
